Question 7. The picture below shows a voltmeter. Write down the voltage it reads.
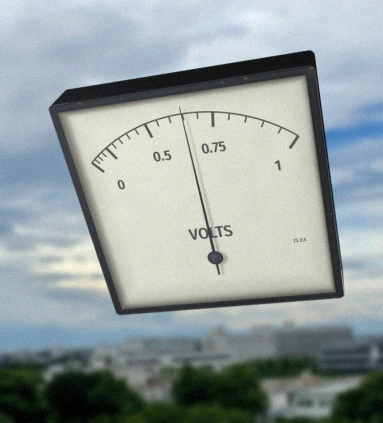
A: 0.65 V
